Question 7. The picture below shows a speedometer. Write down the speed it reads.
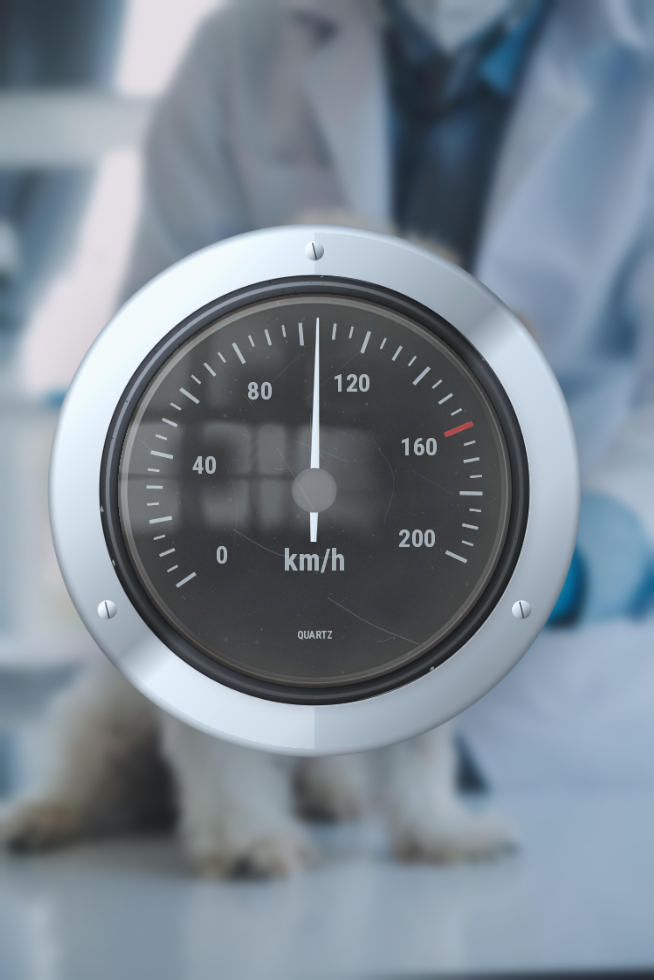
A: 105 km/h
